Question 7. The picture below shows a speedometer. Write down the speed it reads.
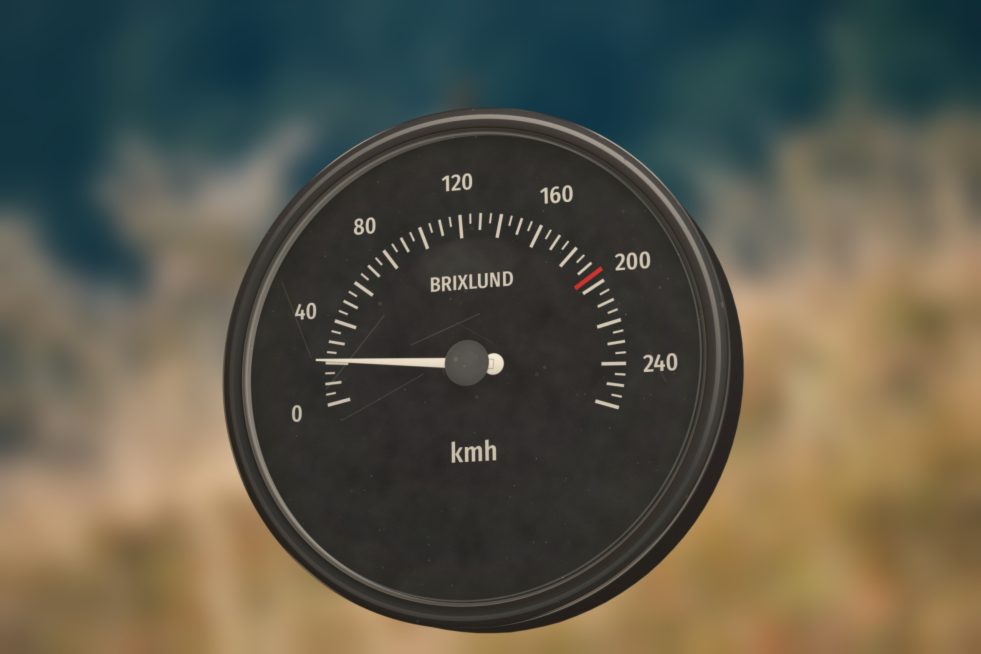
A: 20 km/h
